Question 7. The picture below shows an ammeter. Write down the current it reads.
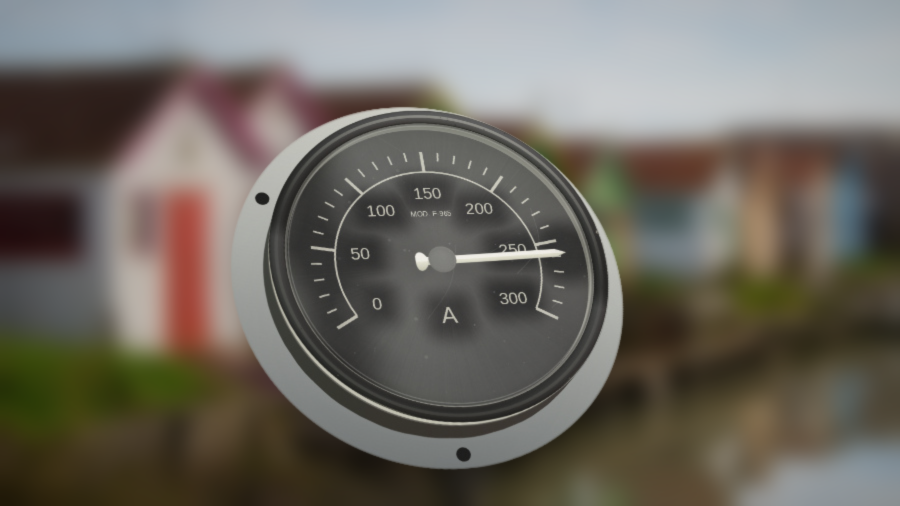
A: 260 A
